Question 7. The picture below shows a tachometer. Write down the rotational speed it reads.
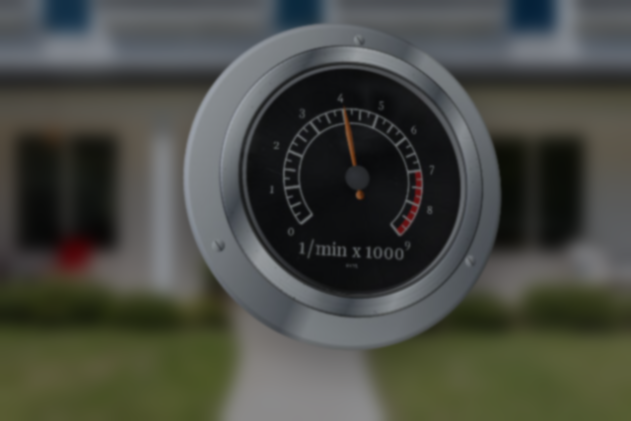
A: 4000 rpm
